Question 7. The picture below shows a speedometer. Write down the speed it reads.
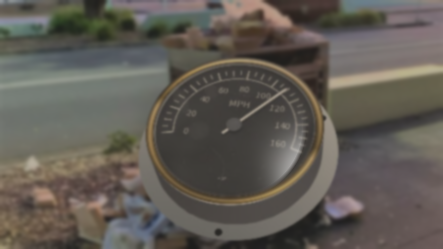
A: 110 mph
